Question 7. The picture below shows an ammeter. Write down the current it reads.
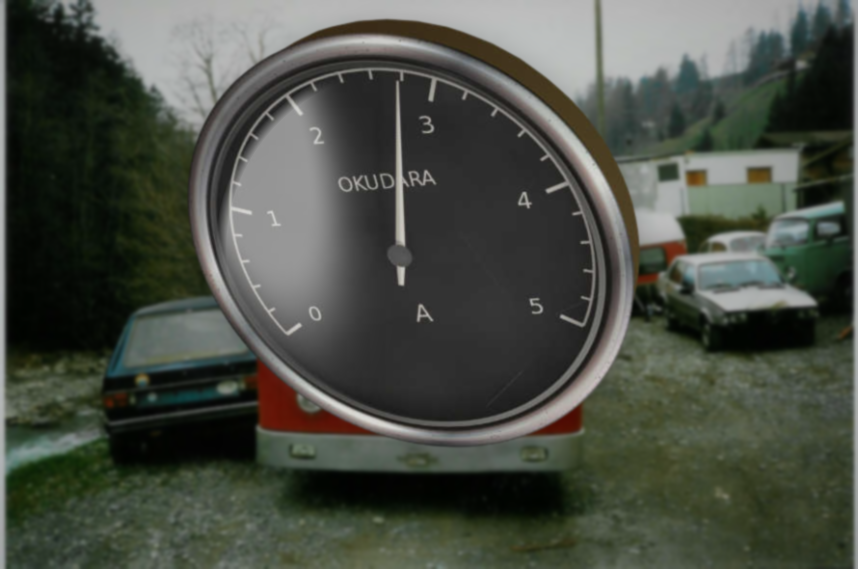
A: 2.8 A
